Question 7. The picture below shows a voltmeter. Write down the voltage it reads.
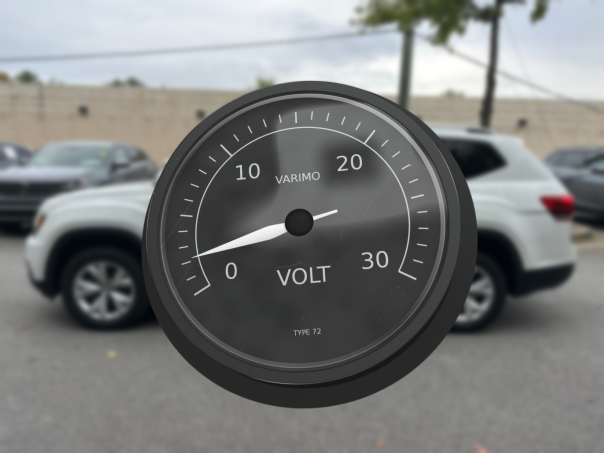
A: 2 V
